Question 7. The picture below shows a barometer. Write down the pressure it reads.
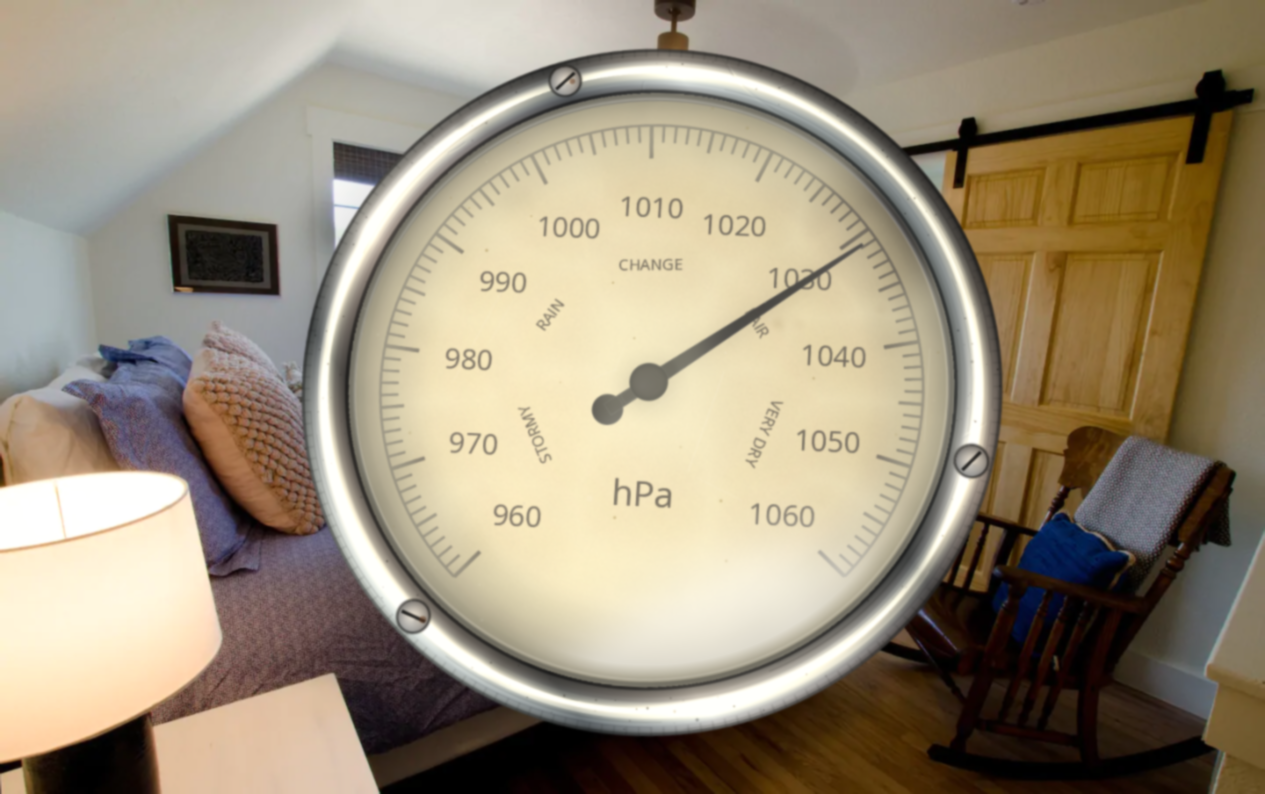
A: 1031 hPa
